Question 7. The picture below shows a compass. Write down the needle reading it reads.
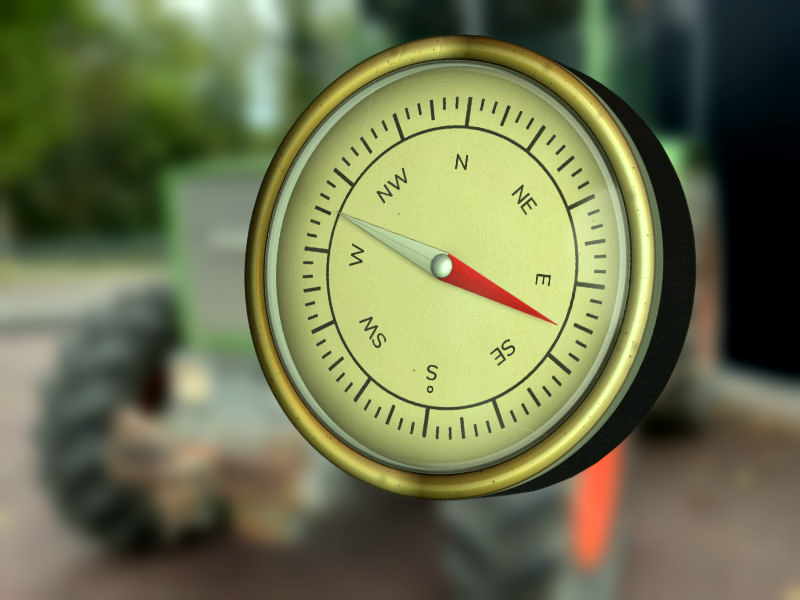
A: 107.5 °
